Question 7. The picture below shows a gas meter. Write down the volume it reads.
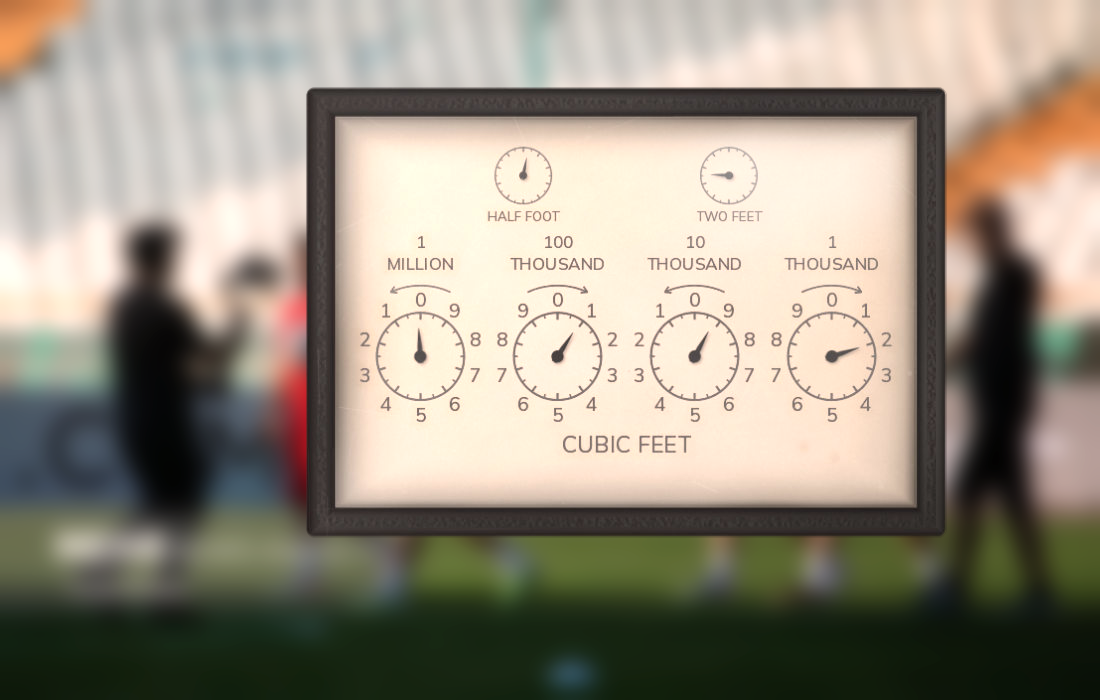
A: 9200 ft³
